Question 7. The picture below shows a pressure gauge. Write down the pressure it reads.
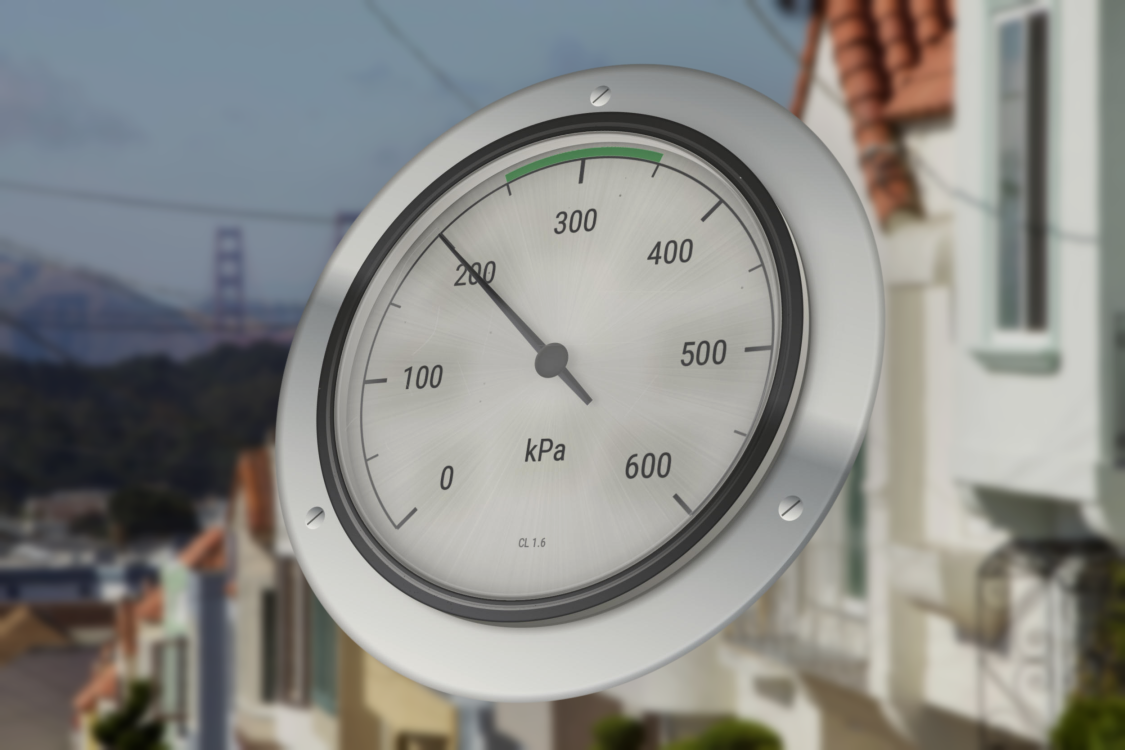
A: 200 kPa
